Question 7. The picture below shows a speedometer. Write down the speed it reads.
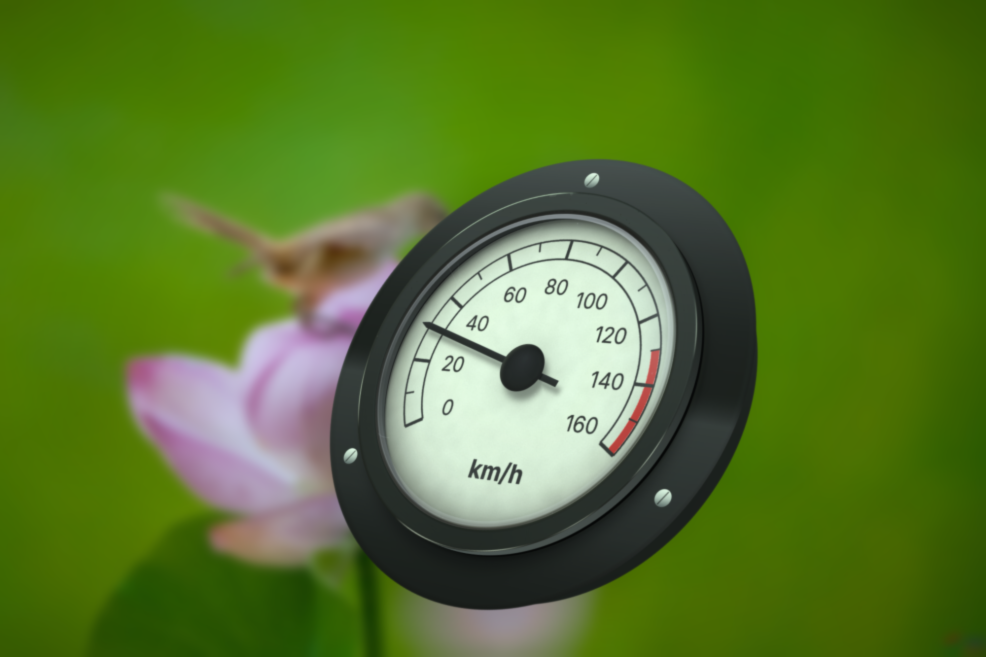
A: 30 km/h
